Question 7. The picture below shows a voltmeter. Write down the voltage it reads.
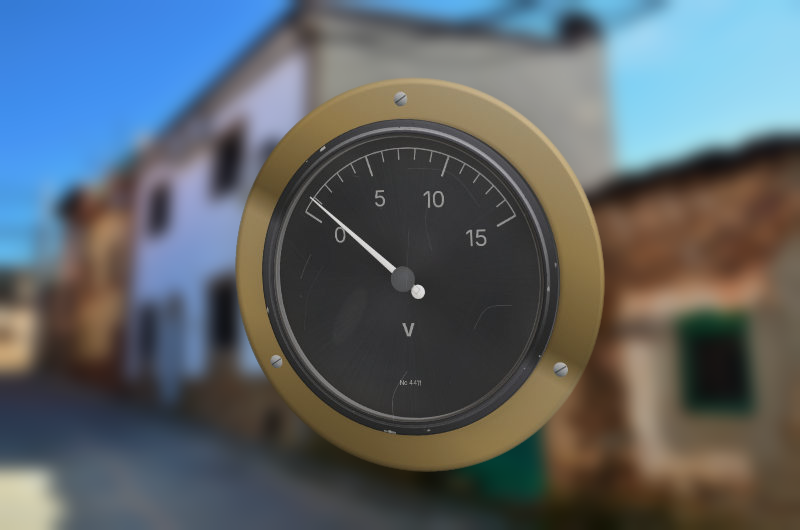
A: 1 V
